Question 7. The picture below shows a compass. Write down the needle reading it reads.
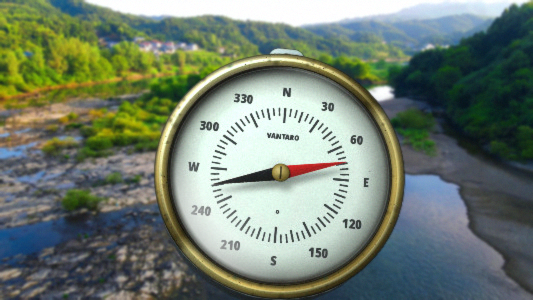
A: 75 °
